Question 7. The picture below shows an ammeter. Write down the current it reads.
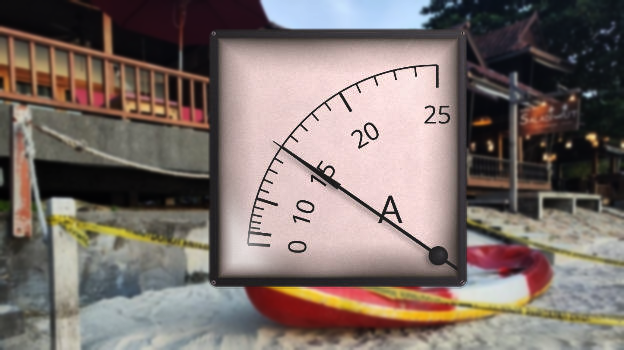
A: 15 A
